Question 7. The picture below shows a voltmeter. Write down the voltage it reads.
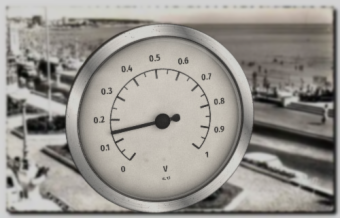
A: 0.15 V
